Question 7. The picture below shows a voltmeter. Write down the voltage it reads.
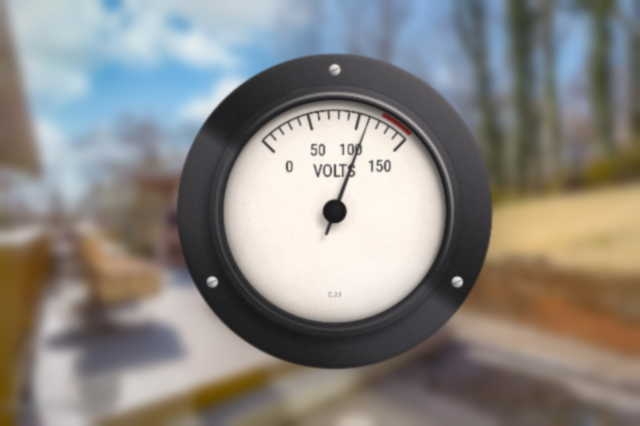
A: 110 V
